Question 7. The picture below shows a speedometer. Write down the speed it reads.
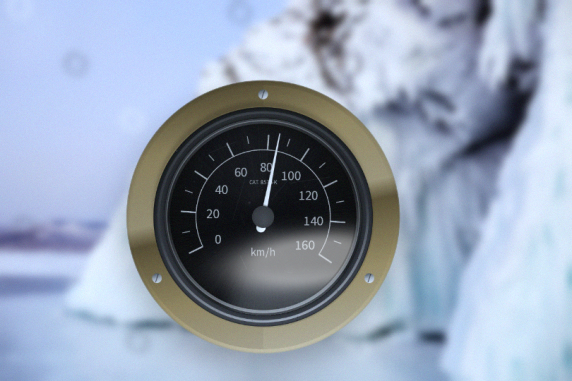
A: 85 km/h
